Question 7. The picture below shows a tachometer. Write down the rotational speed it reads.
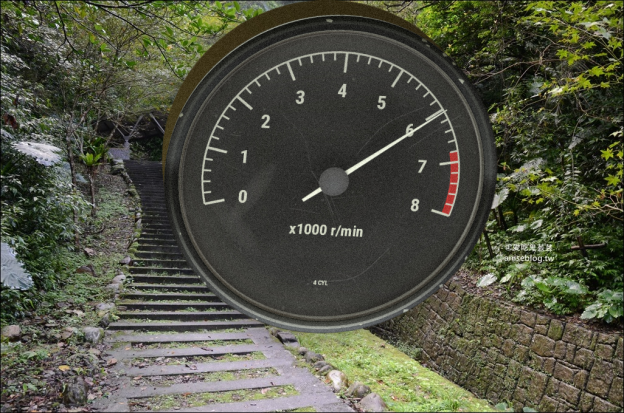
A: 6000 rpm
